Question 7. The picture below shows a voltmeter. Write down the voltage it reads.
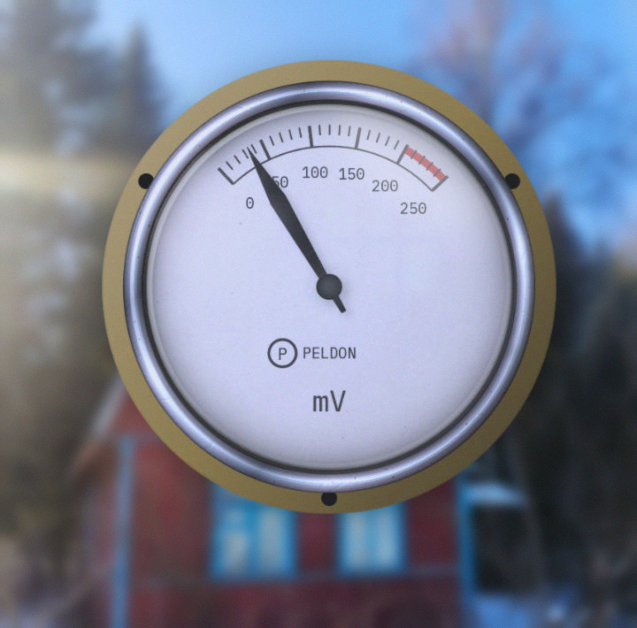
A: 35 mV
